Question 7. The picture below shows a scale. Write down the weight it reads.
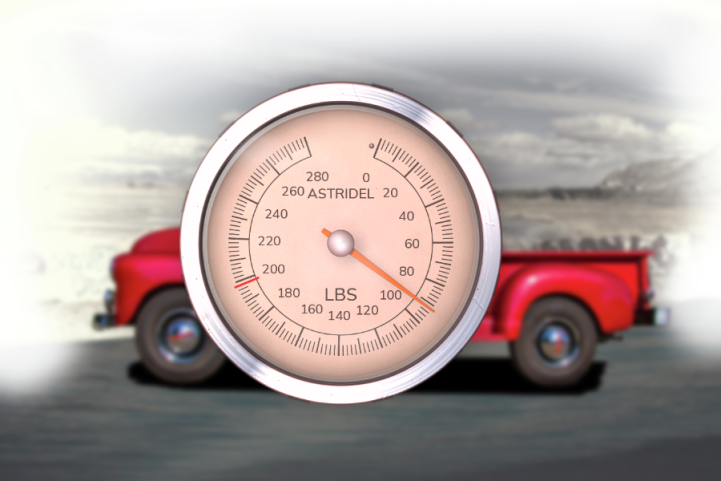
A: 92 lb
